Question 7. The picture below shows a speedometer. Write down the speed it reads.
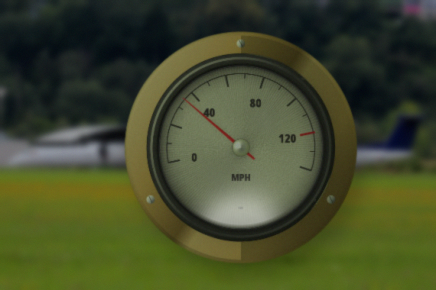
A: 35 mph
